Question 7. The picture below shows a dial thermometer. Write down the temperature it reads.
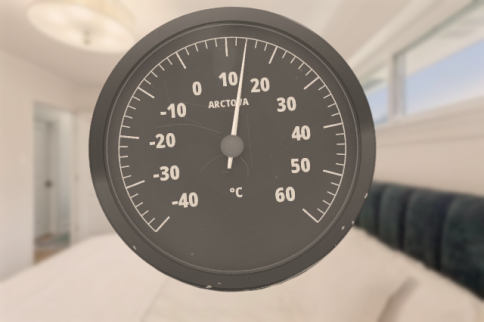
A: 14 °C
